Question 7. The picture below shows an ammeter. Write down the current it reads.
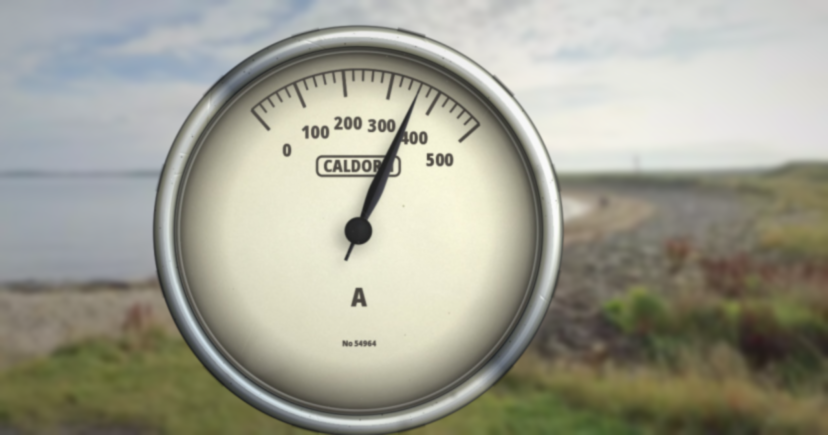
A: 360 A
